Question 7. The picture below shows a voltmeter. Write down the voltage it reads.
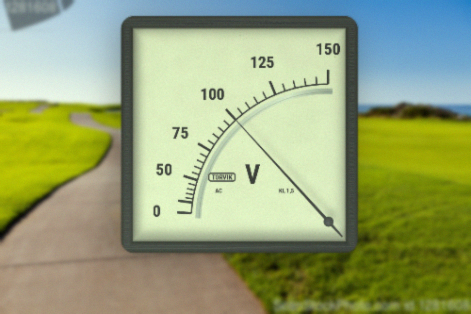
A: 100 V
